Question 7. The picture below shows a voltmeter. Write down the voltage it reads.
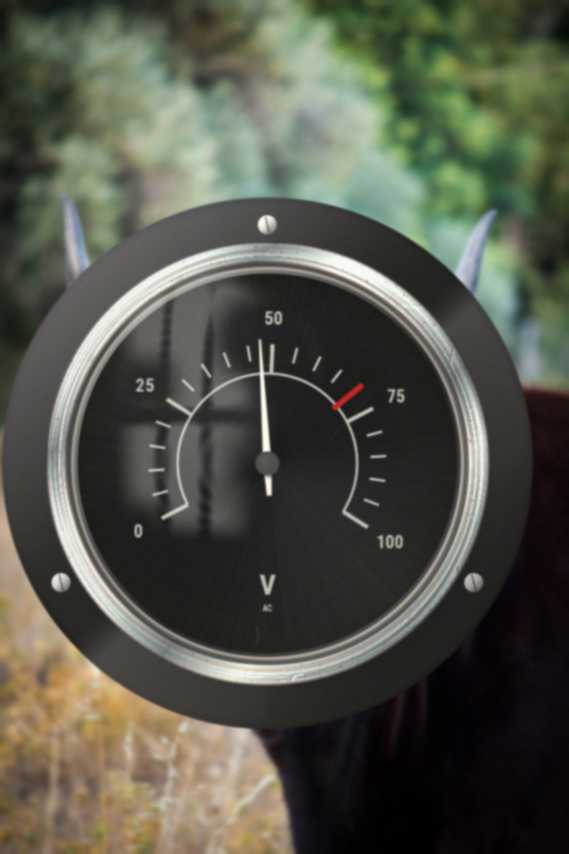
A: 47.5 V
